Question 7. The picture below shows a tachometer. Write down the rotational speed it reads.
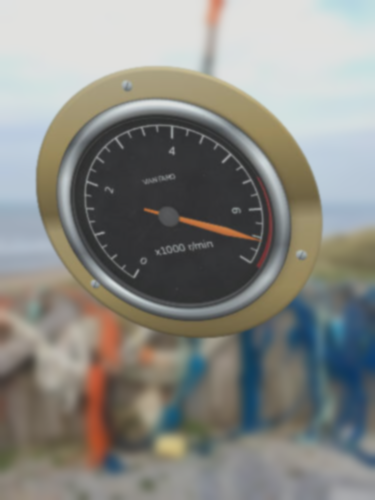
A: 6500 rpm
